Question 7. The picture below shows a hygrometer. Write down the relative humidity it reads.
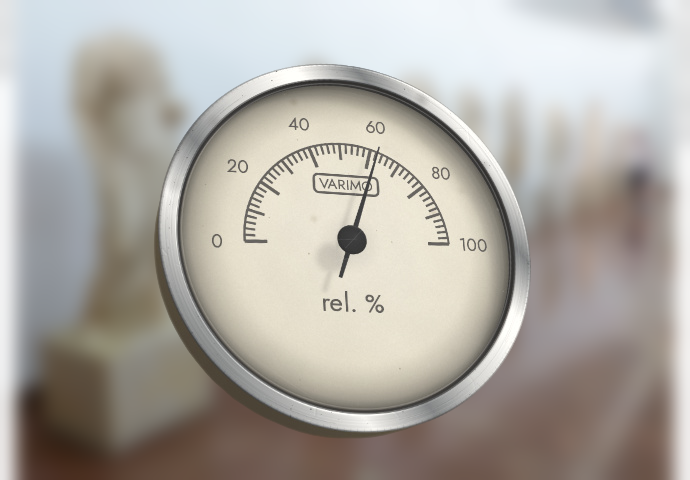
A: 62 %
